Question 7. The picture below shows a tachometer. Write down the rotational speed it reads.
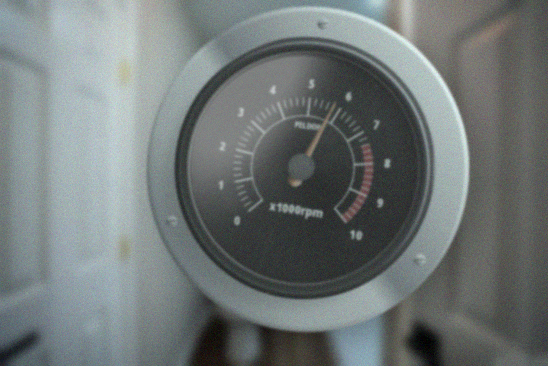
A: 5800 rpm
